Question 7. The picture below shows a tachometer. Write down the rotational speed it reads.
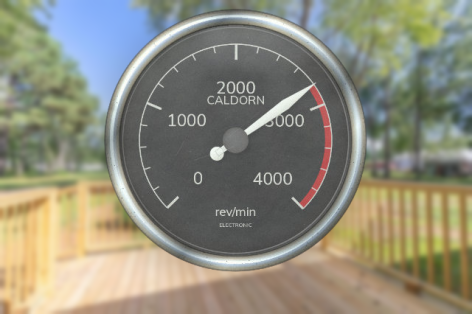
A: 2800 rpm
